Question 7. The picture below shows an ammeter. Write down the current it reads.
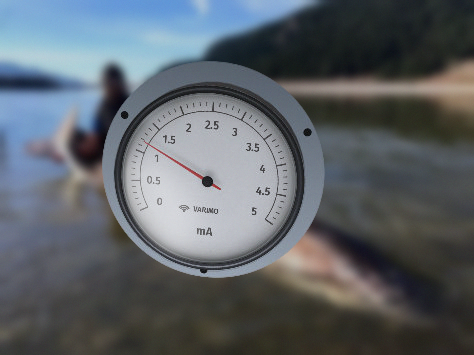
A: 1.2 mA
